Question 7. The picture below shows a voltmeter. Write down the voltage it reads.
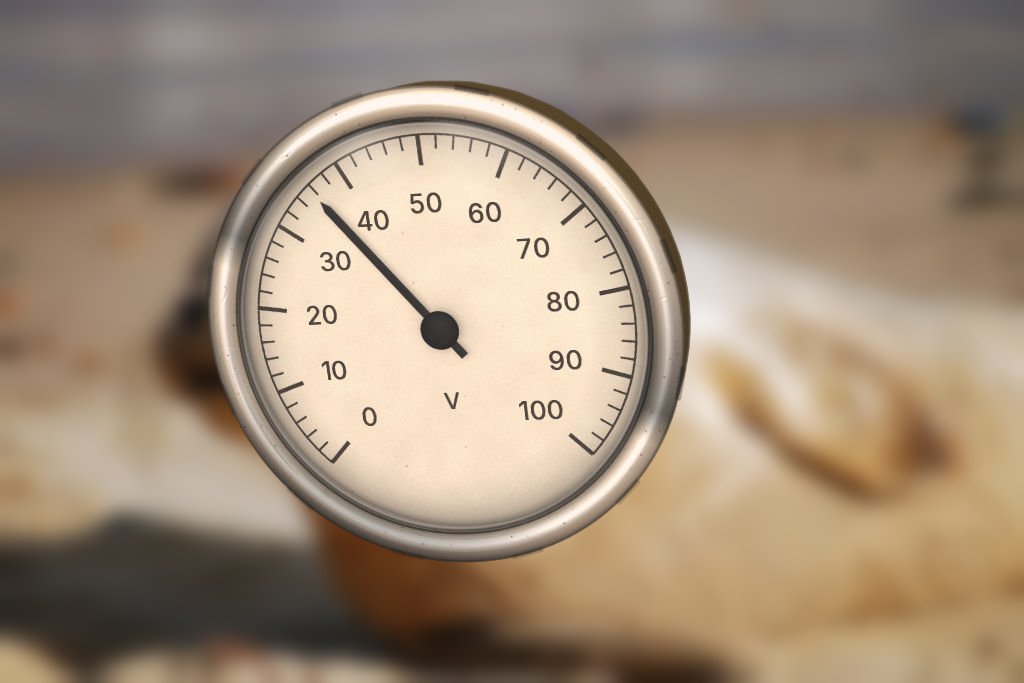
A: 36 V
